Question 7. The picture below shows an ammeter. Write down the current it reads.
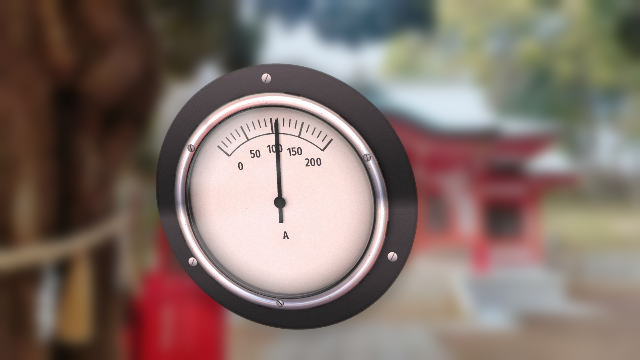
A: 110 A
